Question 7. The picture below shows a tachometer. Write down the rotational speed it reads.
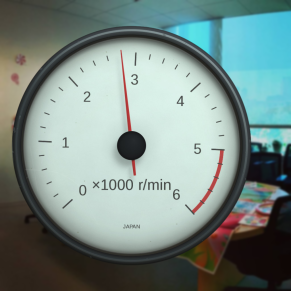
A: 2800 rpm
